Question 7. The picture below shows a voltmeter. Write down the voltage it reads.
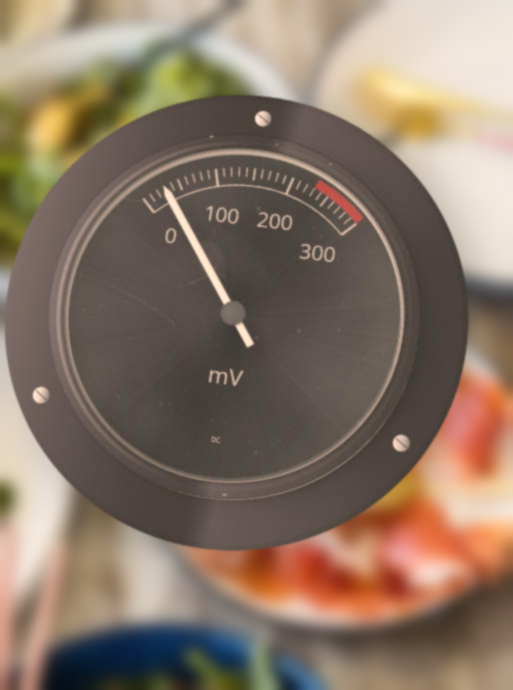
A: 30 mV
